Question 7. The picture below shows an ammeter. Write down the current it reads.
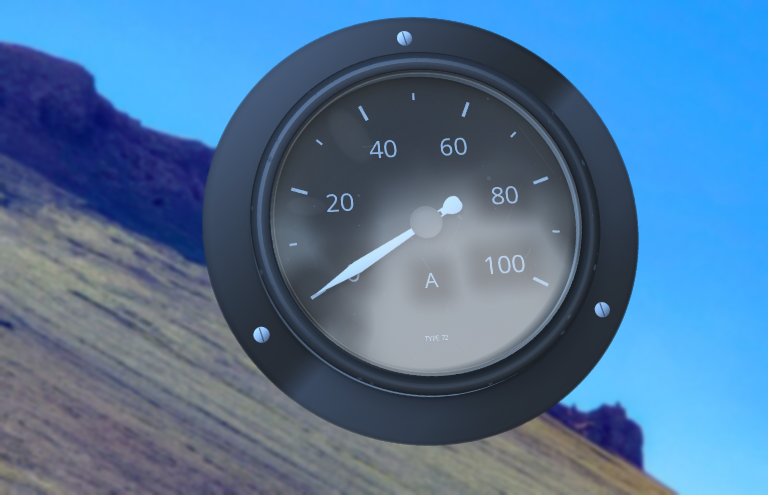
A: 0 A
